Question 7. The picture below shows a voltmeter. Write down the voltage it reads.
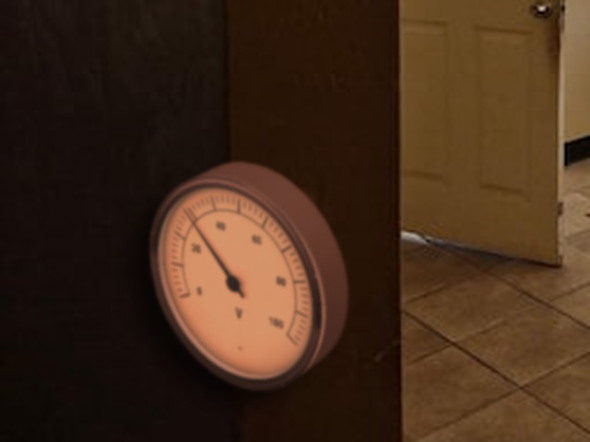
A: 30 V
